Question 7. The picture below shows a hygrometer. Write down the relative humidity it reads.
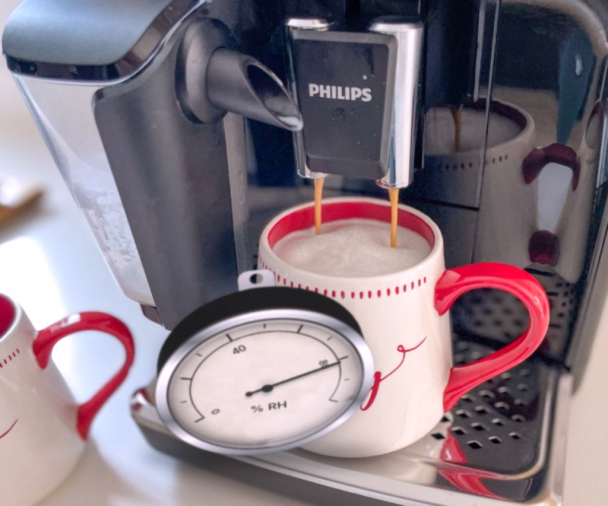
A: 80 %
